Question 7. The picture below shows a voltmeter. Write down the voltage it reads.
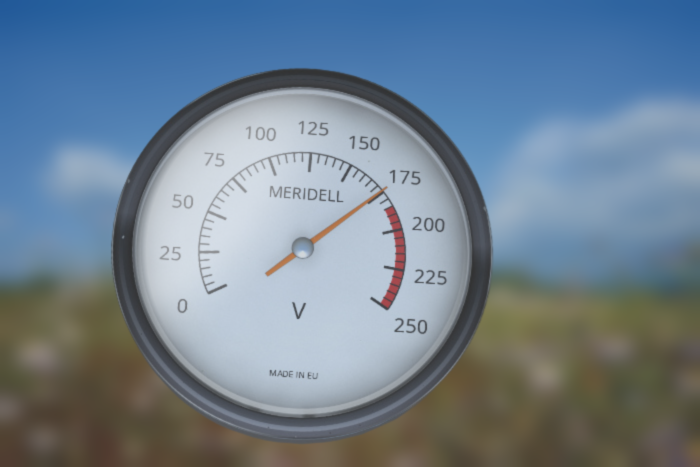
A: 175 V
